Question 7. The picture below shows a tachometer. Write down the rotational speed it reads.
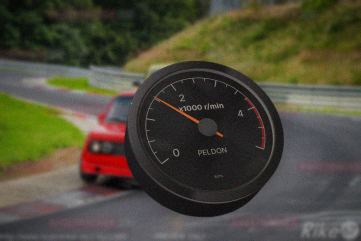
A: 1500 rpm
